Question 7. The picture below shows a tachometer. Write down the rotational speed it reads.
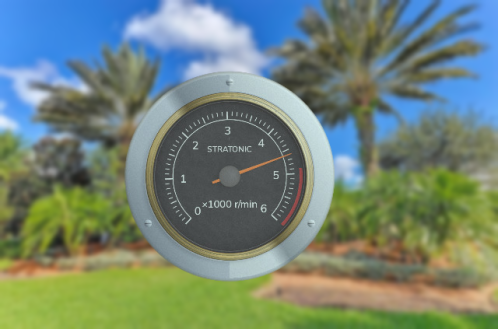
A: 4600 rpm
